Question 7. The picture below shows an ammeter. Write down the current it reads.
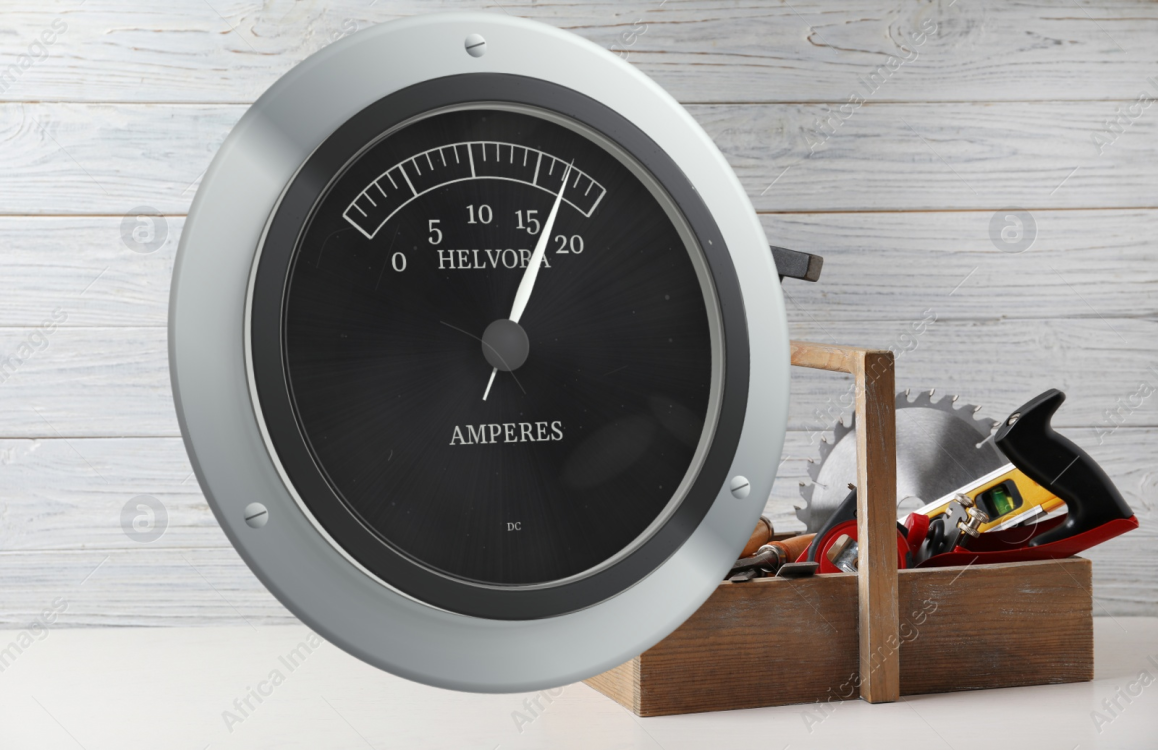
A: 17 A
